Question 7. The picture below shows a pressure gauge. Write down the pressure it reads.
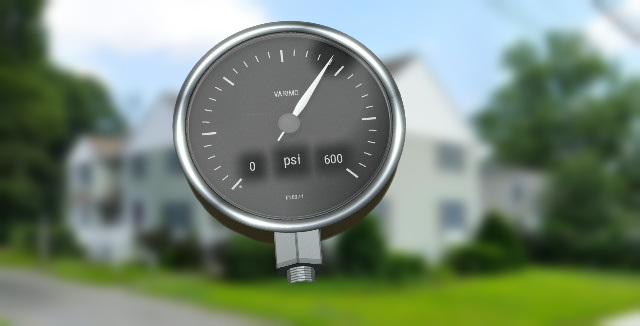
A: 380 psi
